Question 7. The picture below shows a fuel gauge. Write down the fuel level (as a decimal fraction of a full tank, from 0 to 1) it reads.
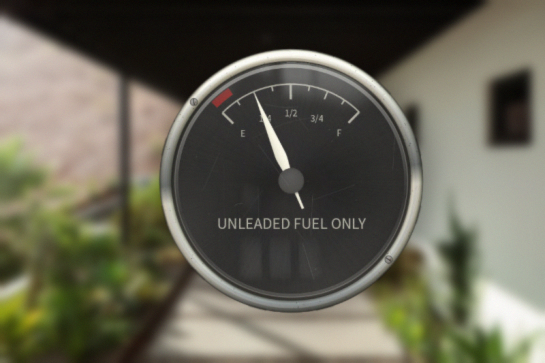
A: 0.25
